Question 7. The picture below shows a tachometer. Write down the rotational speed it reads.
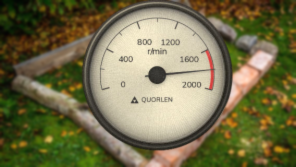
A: 1800 rpm
